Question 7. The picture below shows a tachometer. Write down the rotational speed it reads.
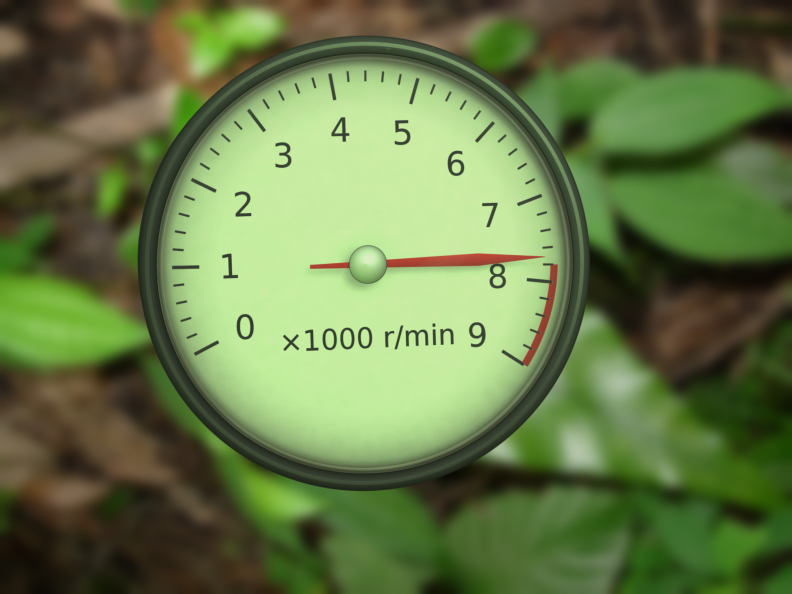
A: 7700 rpm
